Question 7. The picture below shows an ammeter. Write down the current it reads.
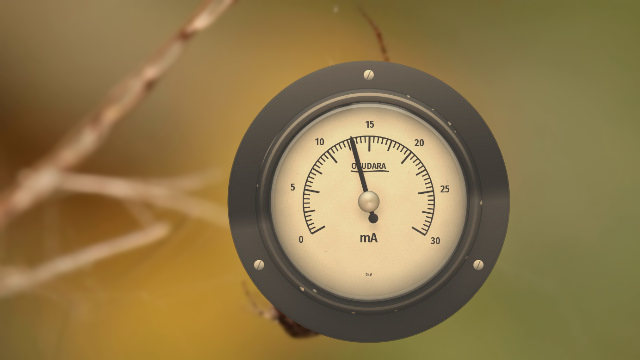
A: 13 mA
